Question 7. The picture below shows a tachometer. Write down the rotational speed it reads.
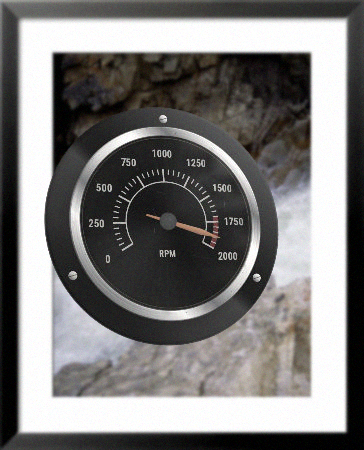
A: 1900 rpm
